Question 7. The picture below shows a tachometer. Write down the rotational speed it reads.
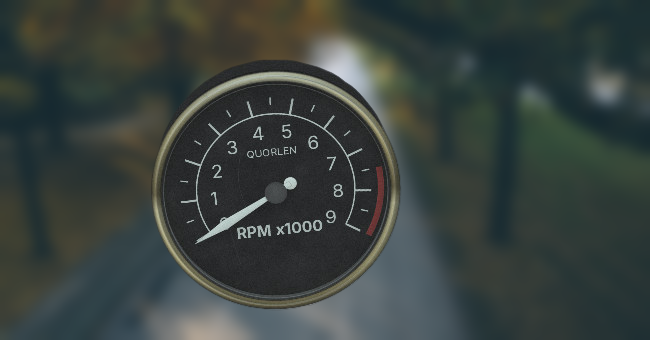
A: 0 rpm
